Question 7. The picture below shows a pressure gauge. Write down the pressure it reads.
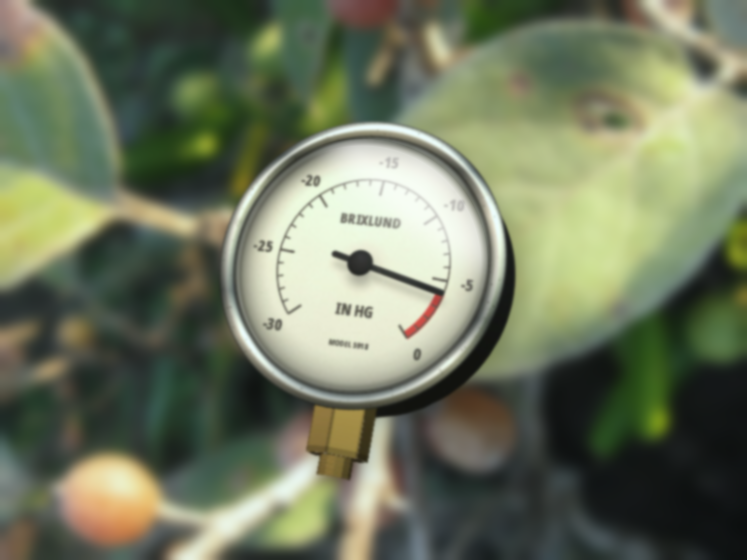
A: -4 inHg
